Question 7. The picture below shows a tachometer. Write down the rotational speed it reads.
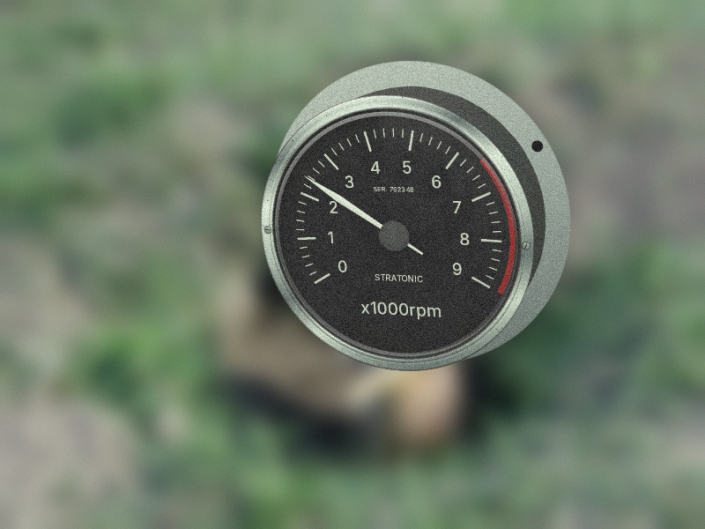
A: 2400 rpm
